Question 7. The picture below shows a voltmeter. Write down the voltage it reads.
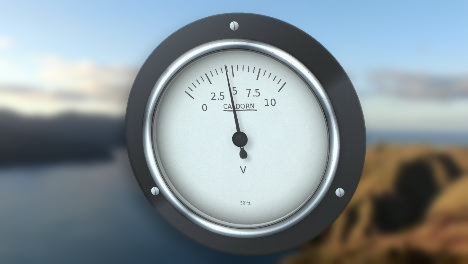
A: 4.5 V
